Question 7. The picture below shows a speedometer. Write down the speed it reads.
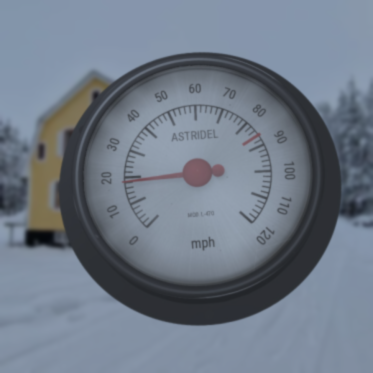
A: 18 mph
